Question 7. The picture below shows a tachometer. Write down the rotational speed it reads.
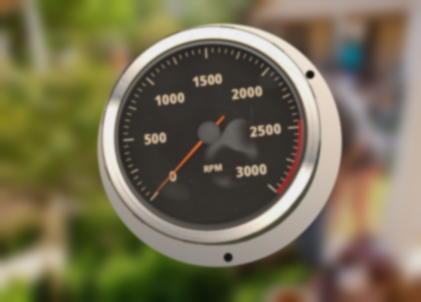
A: 0 rpm
